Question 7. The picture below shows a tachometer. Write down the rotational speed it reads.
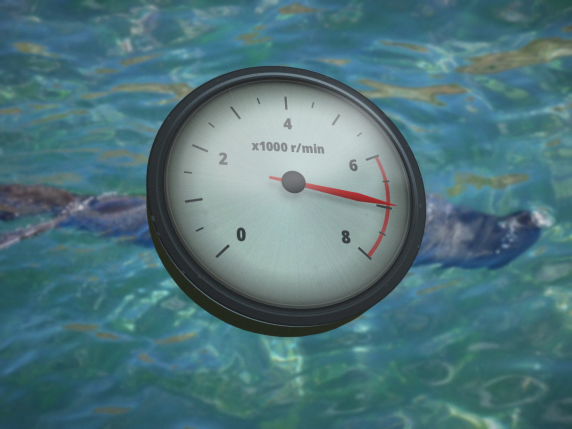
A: 7000 rpm
